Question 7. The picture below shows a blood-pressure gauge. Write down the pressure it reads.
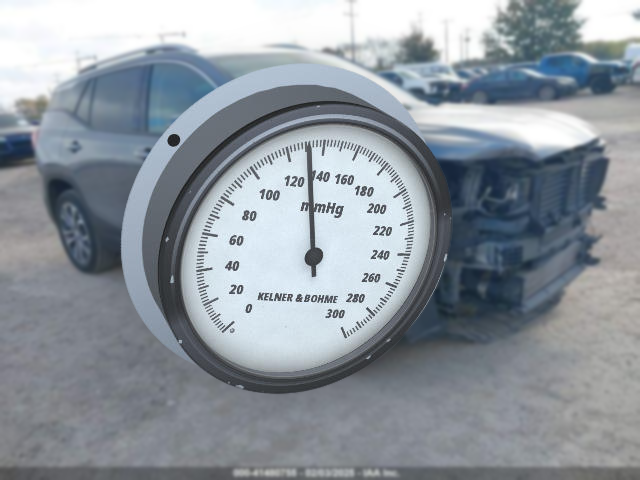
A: 130 mmHg
